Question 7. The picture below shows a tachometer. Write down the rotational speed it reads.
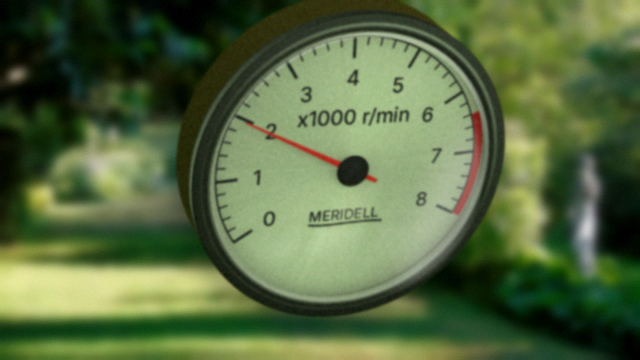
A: 2000 rpm
